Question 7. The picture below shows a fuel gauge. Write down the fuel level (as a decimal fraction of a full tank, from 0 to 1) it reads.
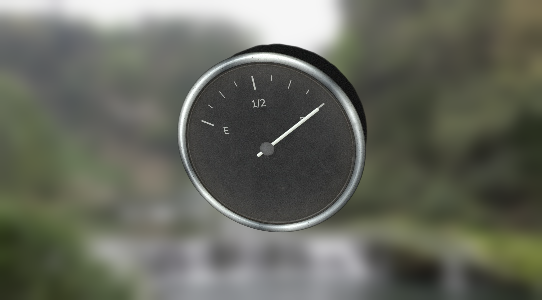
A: 1
